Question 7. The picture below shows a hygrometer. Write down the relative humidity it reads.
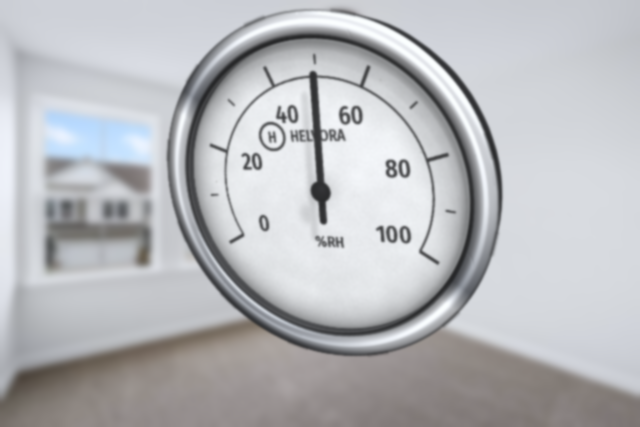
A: 50 %
